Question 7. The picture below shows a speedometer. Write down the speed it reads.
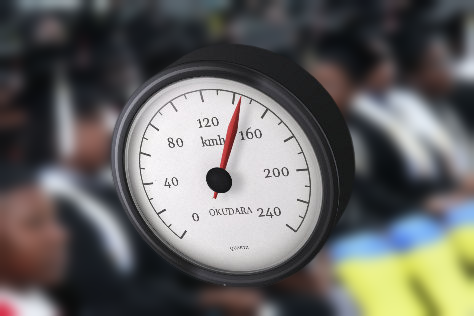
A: 145 km/h
